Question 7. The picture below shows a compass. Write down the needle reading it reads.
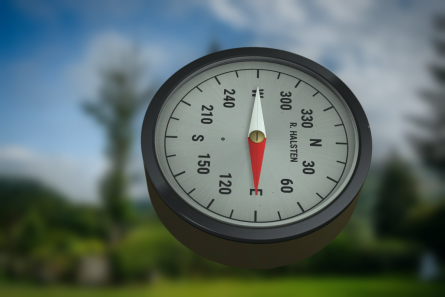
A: 90 °
